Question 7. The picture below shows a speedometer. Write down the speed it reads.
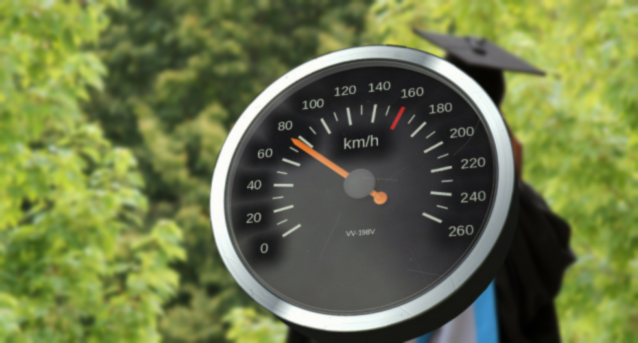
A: 75 km/h
